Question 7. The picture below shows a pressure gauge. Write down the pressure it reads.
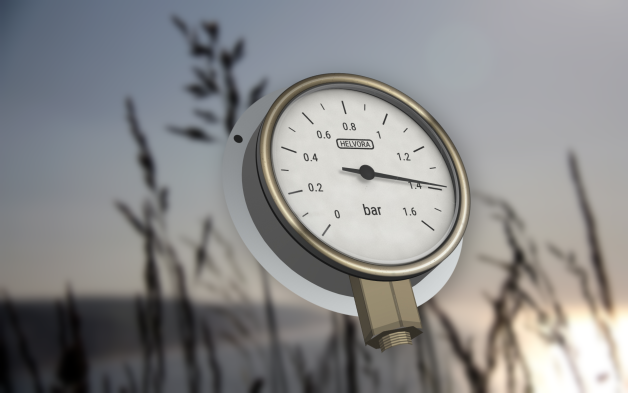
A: 1.4 bar
